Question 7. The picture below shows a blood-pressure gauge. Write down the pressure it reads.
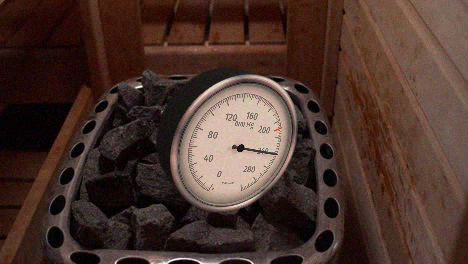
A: 240 mmHg
